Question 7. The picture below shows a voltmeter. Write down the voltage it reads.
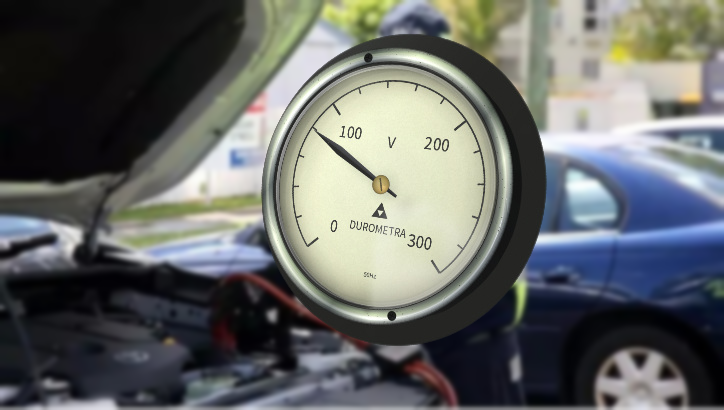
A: 80 V
